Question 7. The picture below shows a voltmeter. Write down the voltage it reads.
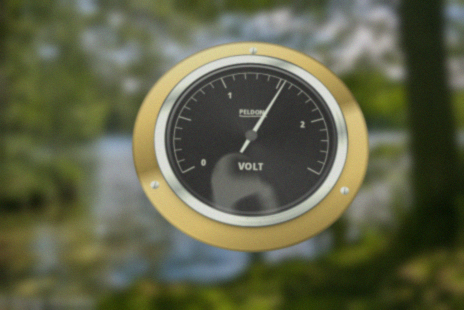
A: 1.55 V
